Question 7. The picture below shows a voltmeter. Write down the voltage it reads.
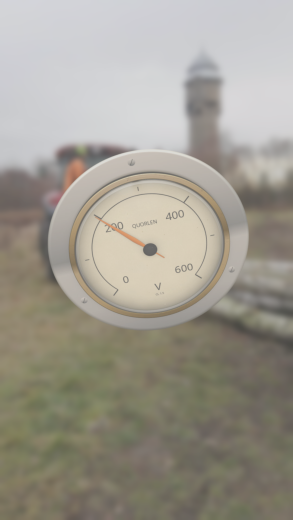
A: 200 V
